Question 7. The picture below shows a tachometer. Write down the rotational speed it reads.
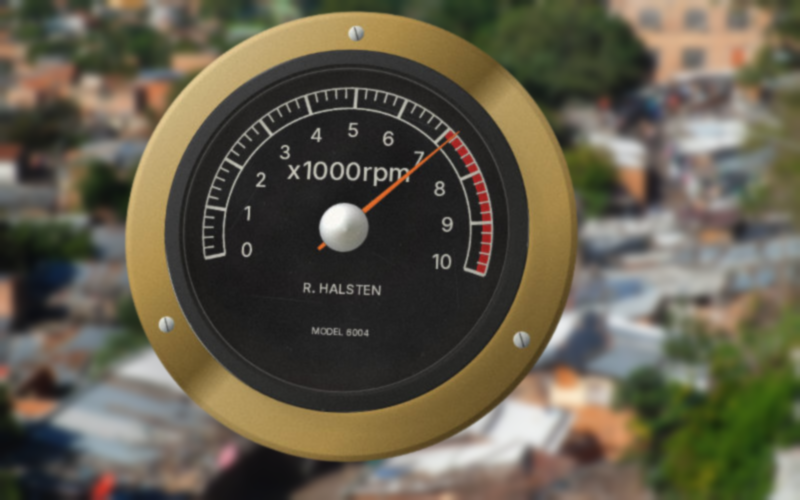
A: 7200 rpm
